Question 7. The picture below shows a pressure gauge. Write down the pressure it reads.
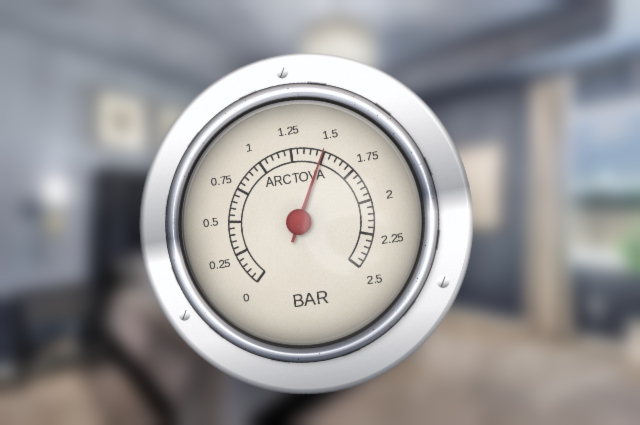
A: 1.5 bar
